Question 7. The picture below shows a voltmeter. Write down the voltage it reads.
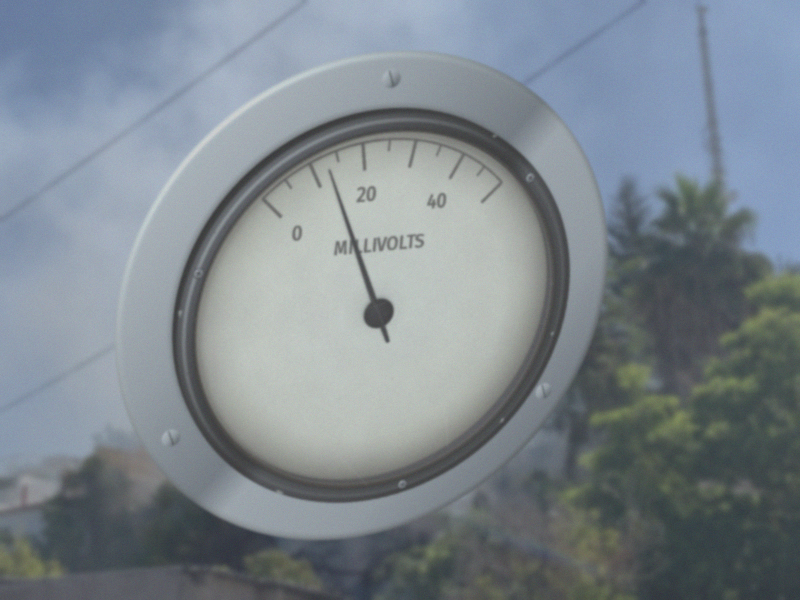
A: 12.5 mV
